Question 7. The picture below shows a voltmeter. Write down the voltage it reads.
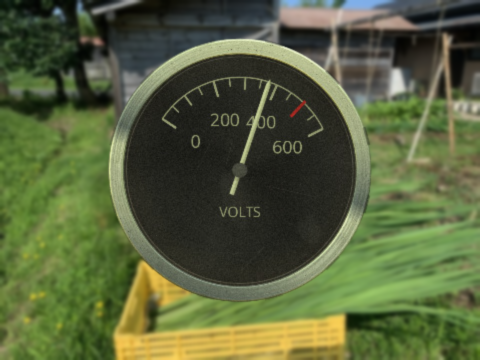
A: 375 V
